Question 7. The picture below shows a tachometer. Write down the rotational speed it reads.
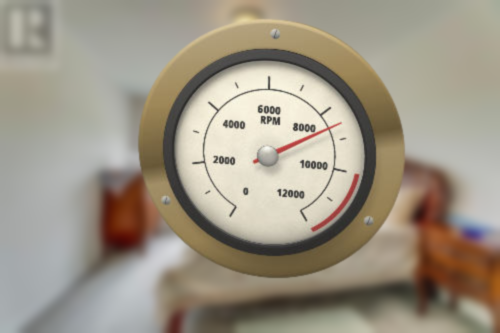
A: 8500 rpm
